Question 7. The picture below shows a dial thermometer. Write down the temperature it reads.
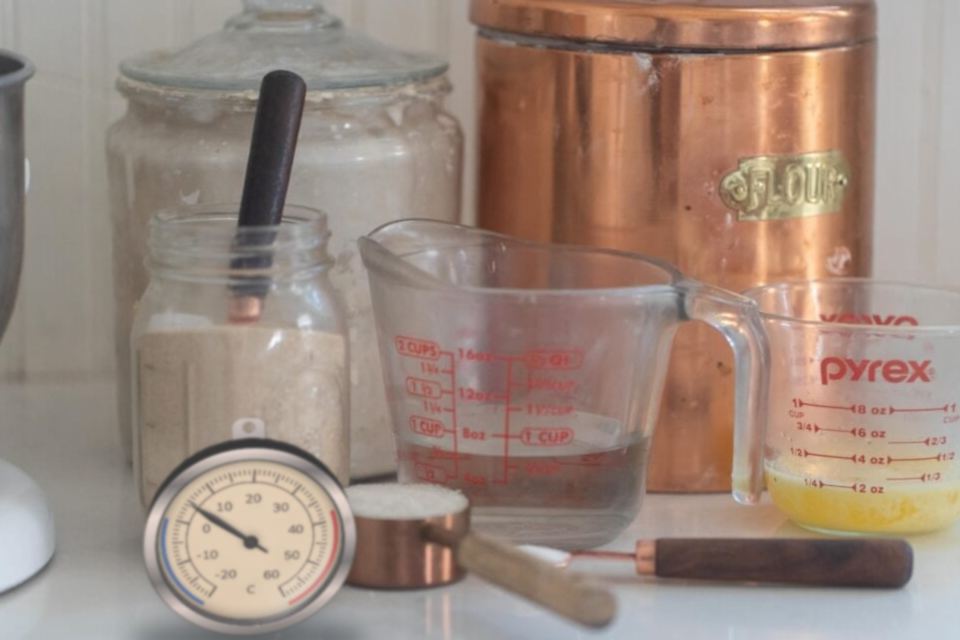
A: 5 °C
